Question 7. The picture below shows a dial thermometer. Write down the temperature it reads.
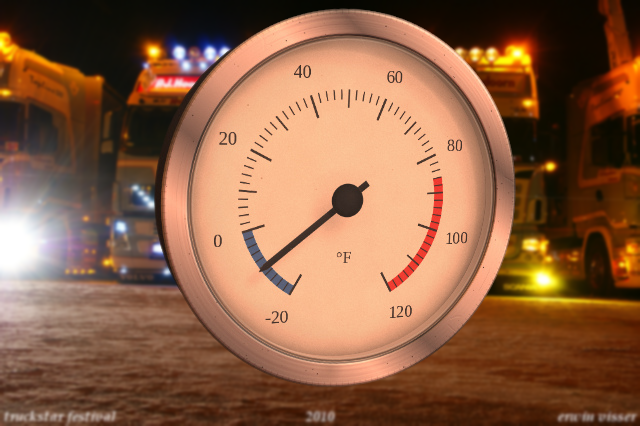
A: -10 °F
